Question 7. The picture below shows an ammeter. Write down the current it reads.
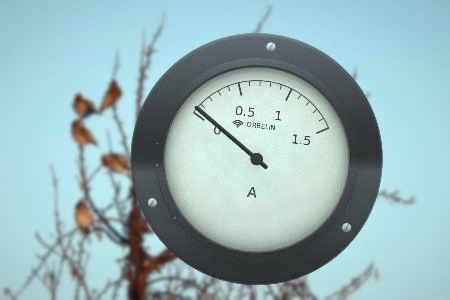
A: 0.05 A
